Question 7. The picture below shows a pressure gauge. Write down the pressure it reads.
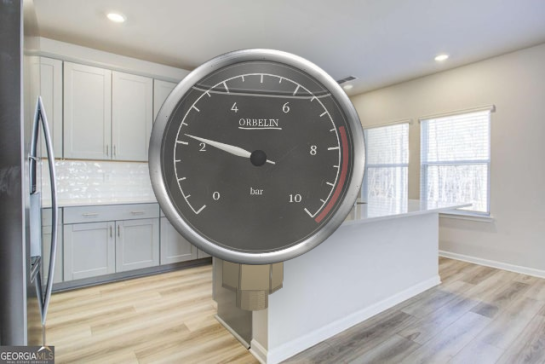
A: 2.25 bar
